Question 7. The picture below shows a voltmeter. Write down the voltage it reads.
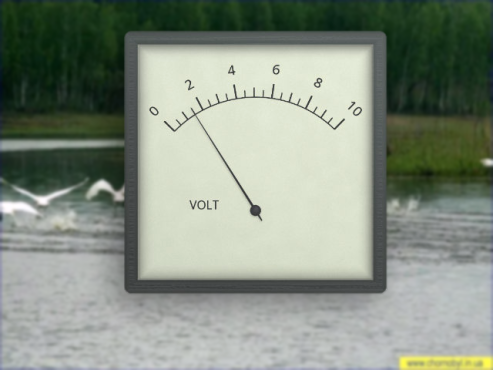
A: 1.5 V
